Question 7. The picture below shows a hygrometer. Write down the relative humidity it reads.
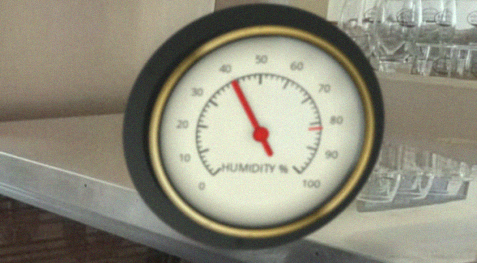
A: 40 %
